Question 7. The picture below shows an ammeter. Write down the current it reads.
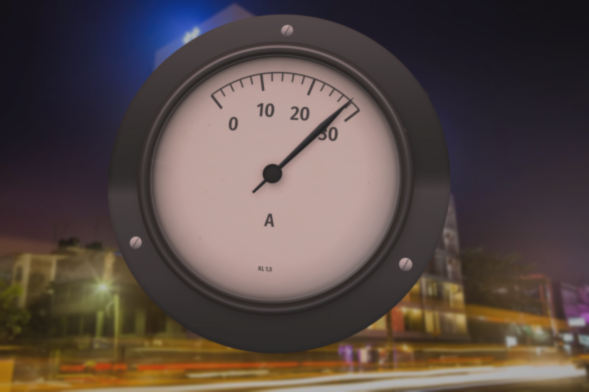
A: 28 A
